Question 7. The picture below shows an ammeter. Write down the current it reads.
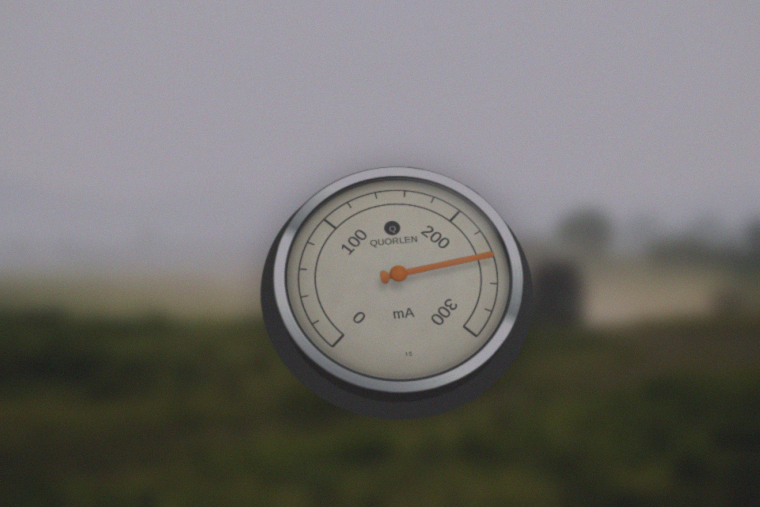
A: 240 mA
